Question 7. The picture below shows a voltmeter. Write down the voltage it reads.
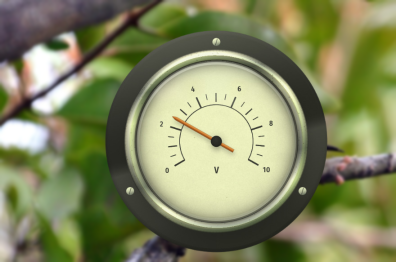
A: 2.5 V
